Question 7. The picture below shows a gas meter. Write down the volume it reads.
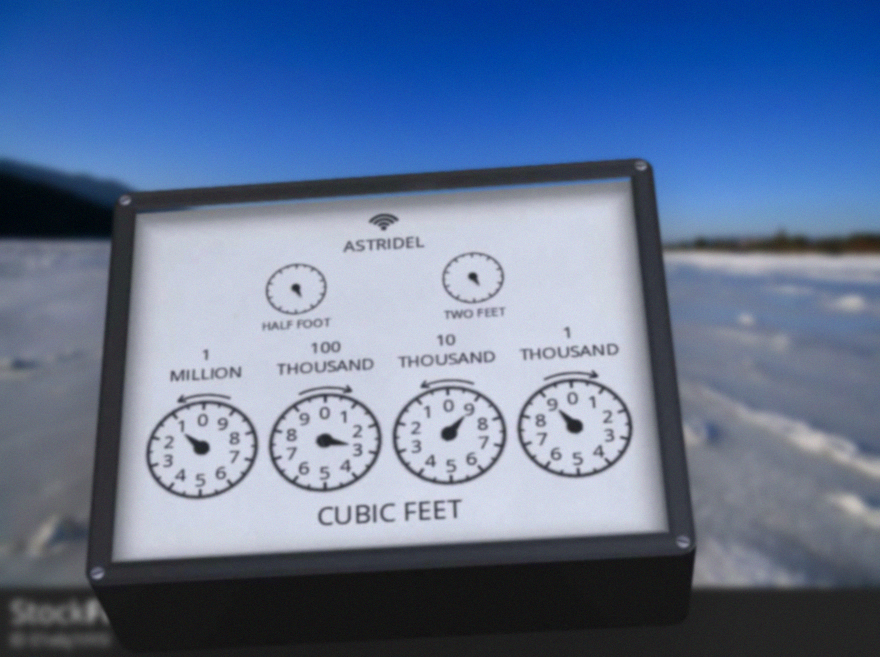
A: 128900 ft³
